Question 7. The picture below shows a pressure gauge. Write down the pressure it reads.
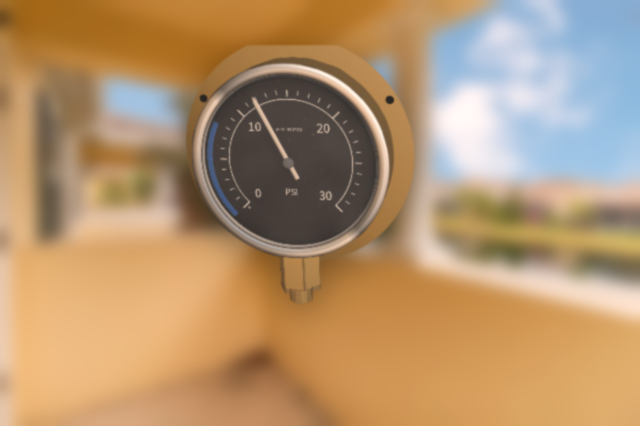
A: 12 psi
